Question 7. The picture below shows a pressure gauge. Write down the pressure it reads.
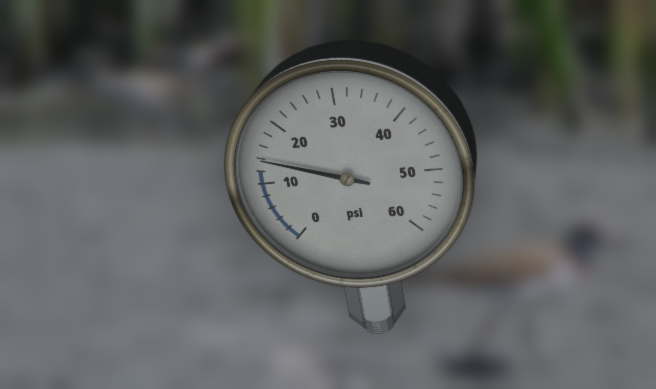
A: 14 psi
